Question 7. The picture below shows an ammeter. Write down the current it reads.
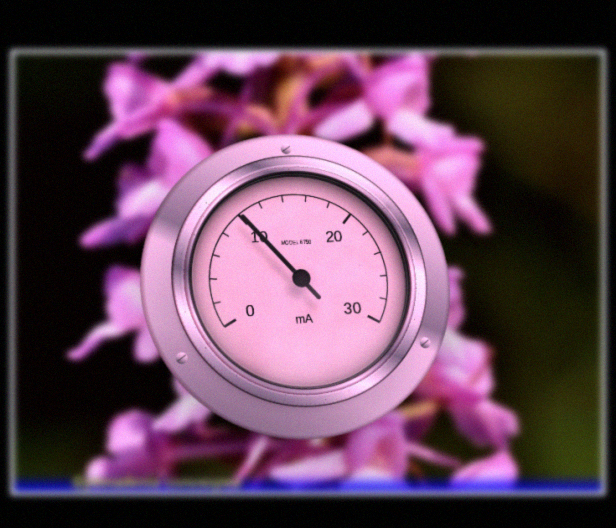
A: 10 mA
